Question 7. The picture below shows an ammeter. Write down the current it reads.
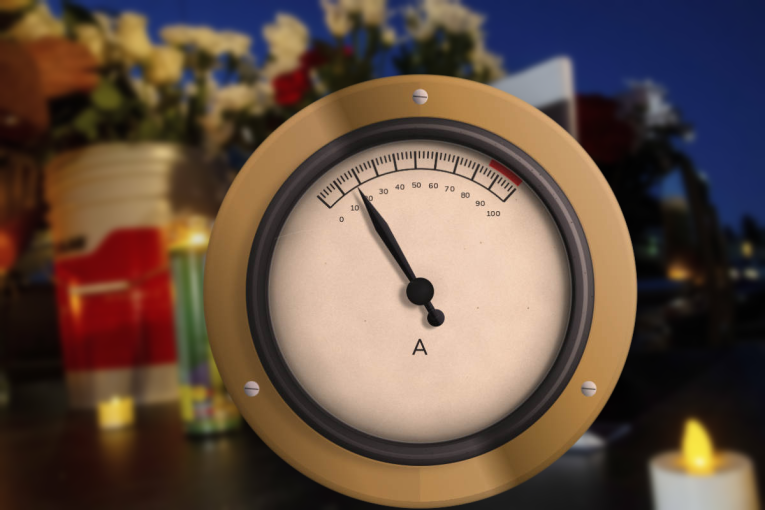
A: 18 A
